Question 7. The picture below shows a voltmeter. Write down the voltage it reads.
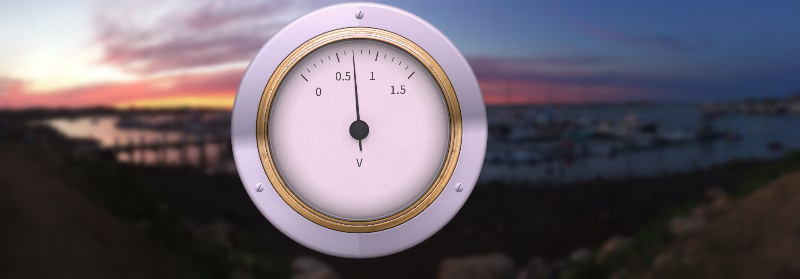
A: 0.7 V
